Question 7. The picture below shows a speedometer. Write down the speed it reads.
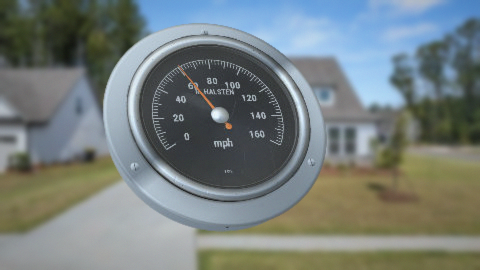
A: 60 mph
